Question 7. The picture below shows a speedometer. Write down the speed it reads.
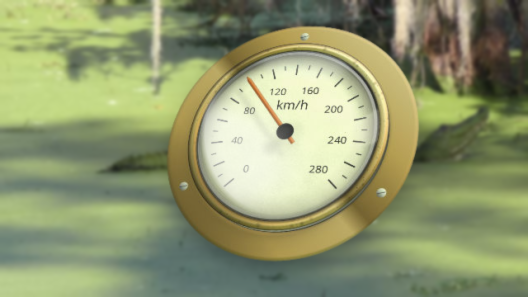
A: 100 km/h
